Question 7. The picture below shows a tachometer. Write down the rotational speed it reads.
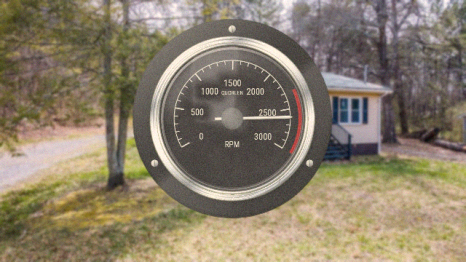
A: 2600 rpm
